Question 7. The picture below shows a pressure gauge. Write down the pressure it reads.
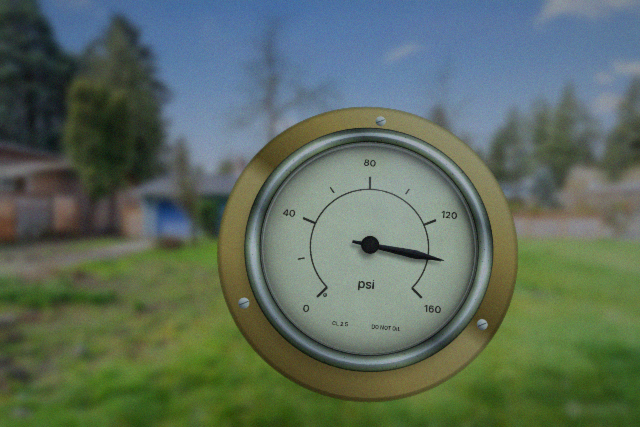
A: 140 psi
